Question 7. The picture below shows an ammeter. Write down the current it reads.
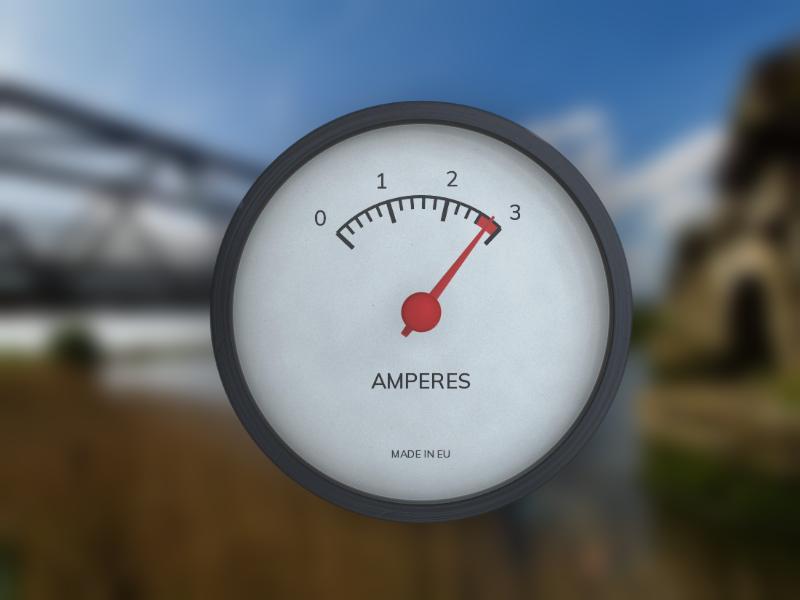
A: 2.8 A
